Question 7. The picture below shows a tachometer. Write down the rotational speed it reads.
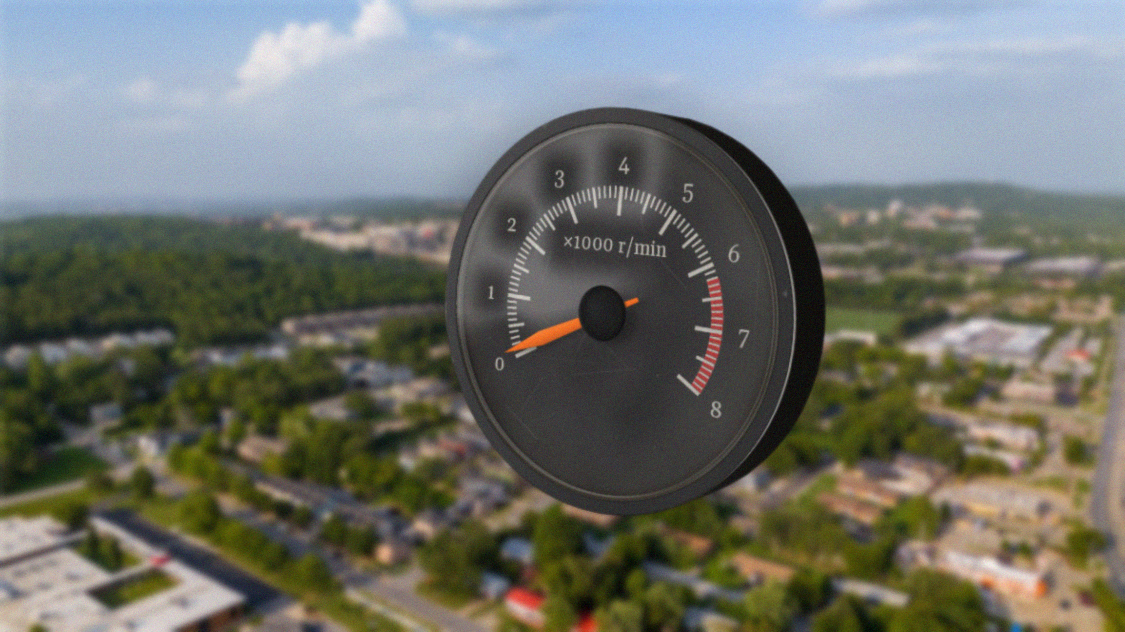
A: 100 rpm
